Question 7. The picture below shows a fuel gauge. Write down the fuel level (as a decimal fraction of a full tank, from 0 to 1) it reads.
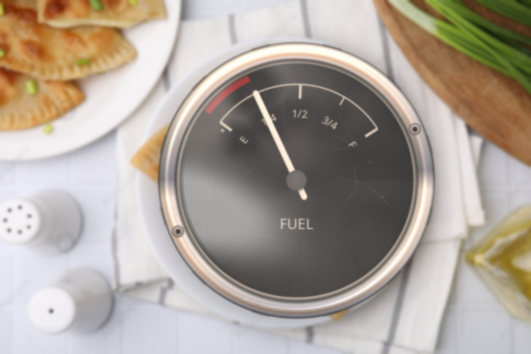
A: 0.25
